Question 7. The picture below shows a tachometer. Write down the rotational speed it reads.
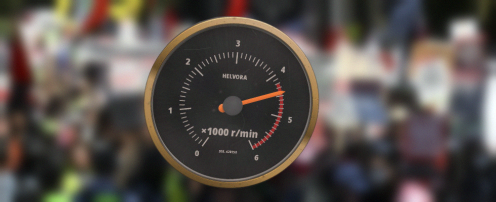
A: 4400 rpm
